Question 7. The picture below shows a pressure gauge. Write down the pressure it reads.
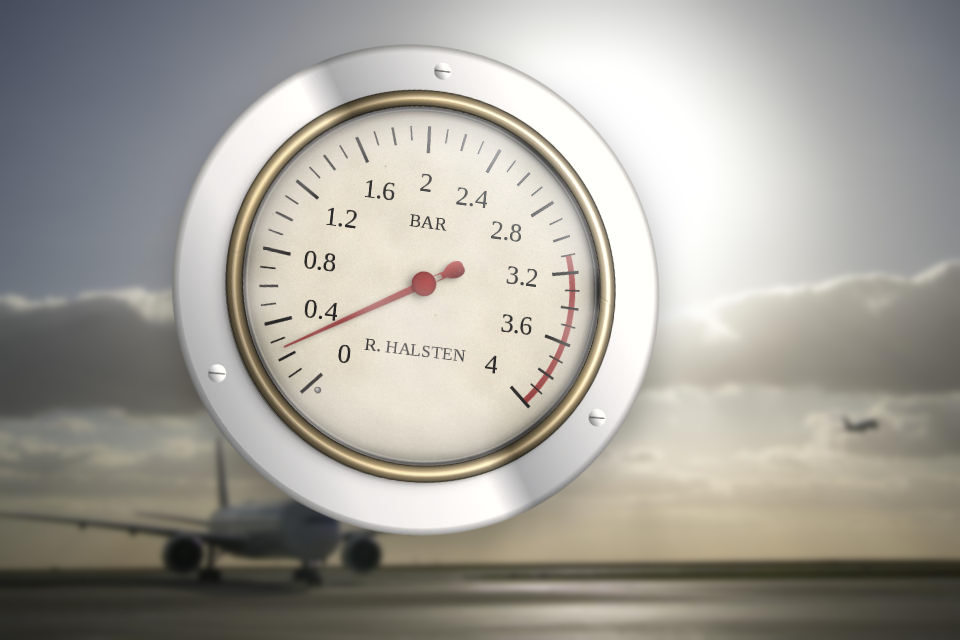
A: 0.25 bar
